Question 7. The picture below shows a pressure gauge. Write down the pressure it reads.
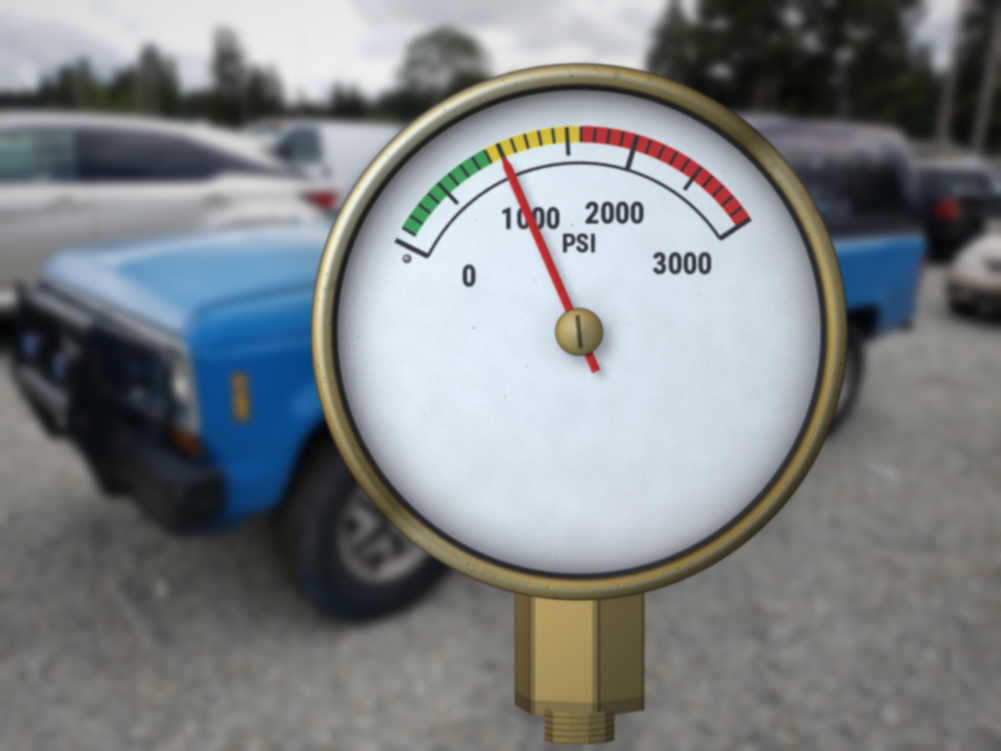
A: 1000 psi
